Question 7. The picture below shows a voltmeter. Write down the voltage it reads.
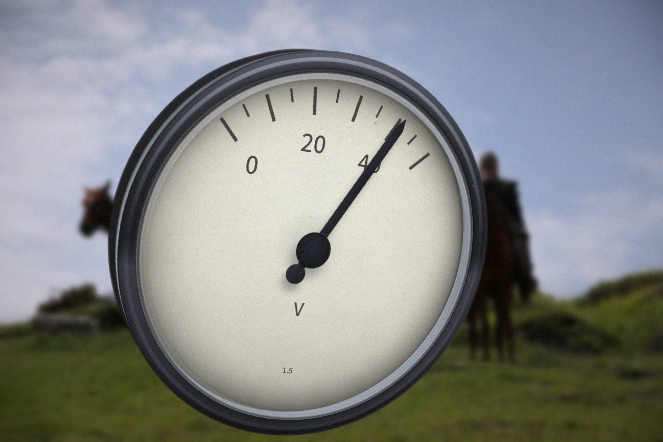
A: 40 V
